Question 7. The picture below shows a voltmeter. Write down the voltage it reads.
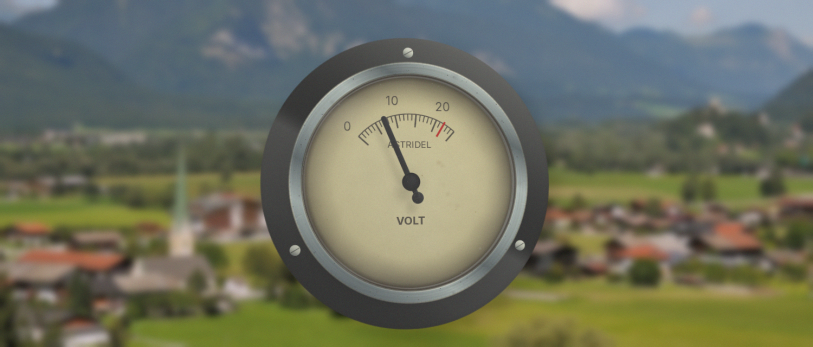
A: 7 V
